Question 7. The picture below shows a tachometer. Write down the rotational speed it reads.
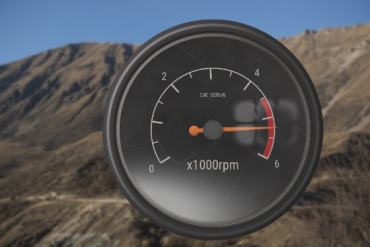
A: 5250 rpm
